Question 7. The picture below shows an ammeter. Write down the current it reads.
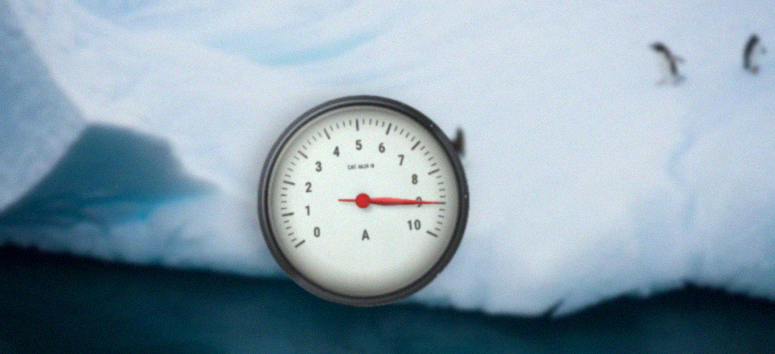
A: 9 A
